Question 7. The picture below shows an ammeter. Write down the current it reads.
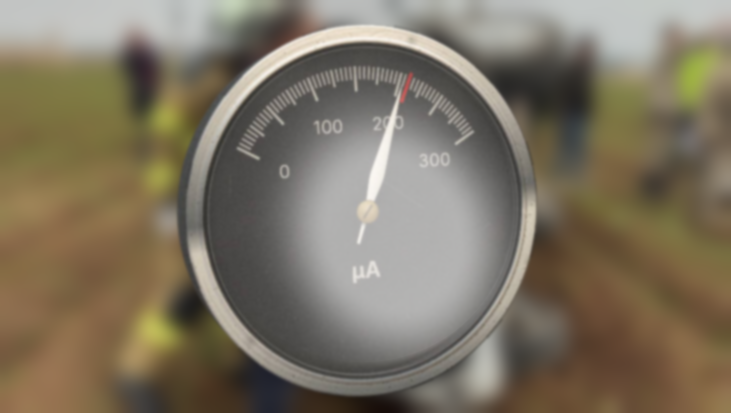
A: 200 µA
